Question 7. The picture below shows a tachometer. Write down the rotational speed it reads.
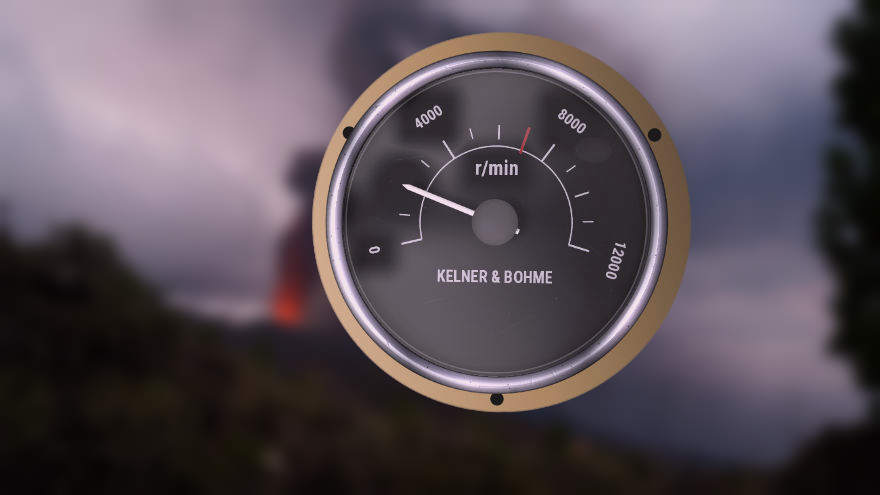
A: 2000 rpm
